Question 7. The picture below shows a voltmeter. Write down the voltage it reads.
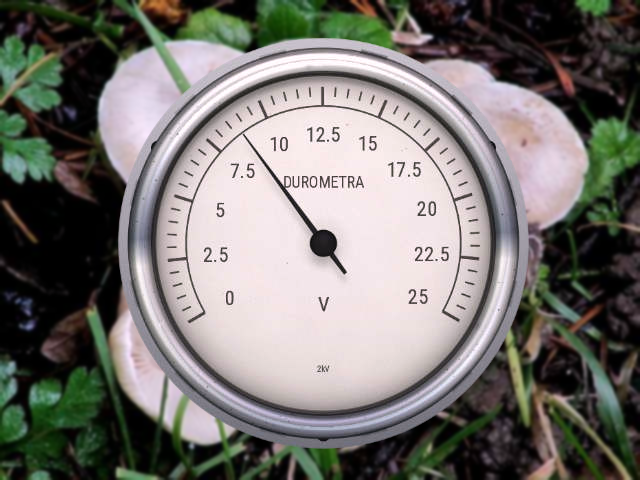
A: 8.75 V
